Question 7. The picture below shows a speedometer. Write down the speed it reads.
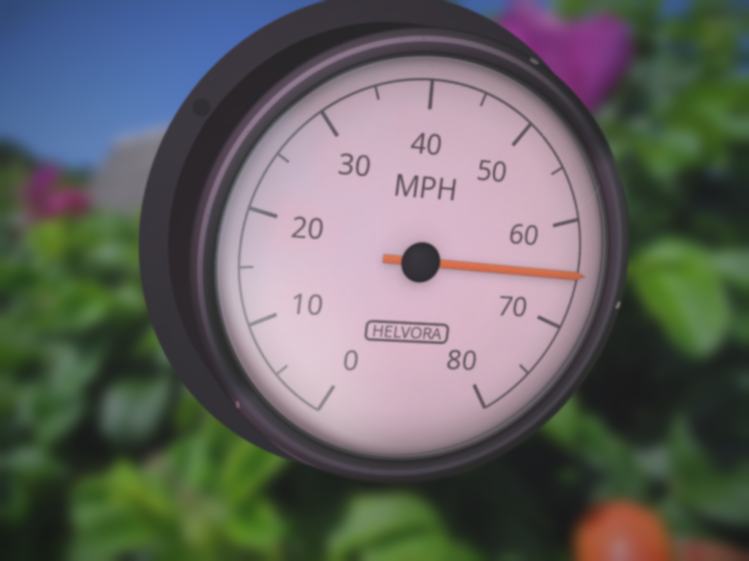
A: 65 mph
